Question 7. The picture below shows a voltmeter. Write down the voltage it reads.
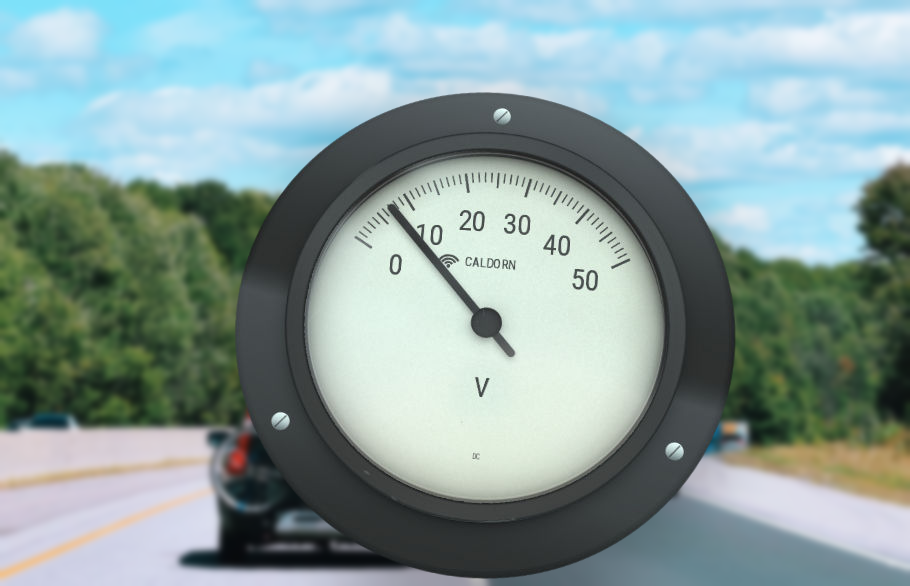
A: 7 V
